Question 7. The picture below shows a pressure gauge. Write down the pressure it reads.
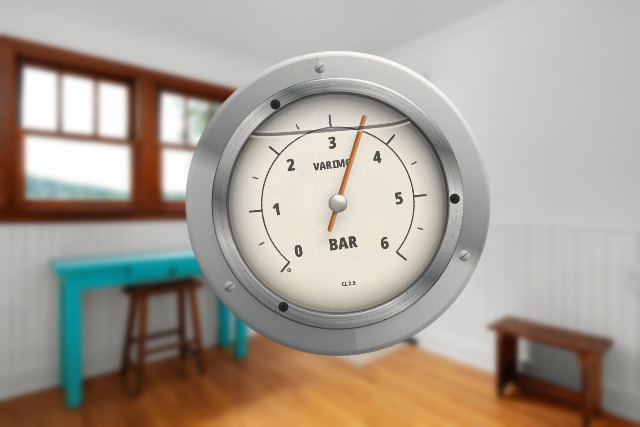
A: 3.5 bar
